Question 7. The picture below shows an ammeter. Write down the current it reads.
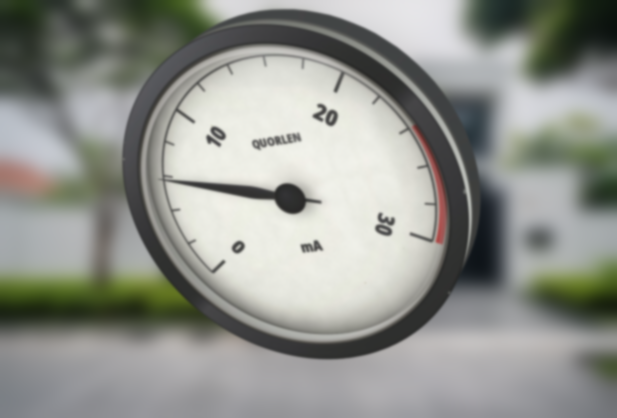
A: 6 mA
